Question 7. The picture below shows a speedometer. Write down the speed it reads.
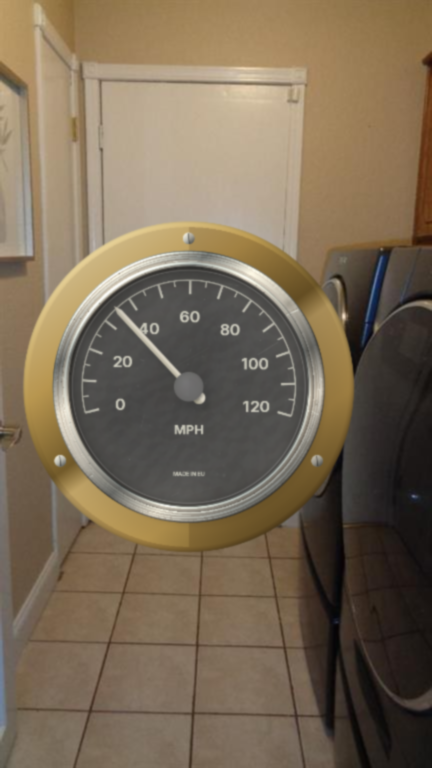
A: 35 mph
